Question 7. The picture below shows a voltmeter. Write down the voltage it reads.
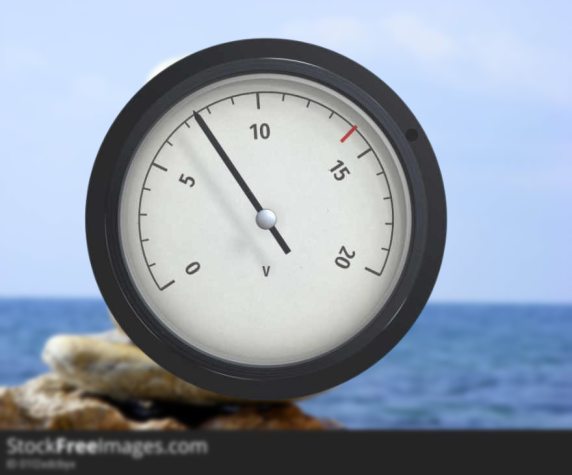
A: 7.5 V
